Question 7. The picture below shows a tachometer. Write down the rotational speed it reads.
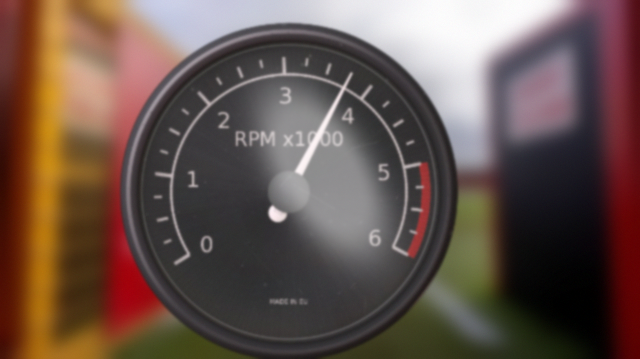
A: 3750 rpm
